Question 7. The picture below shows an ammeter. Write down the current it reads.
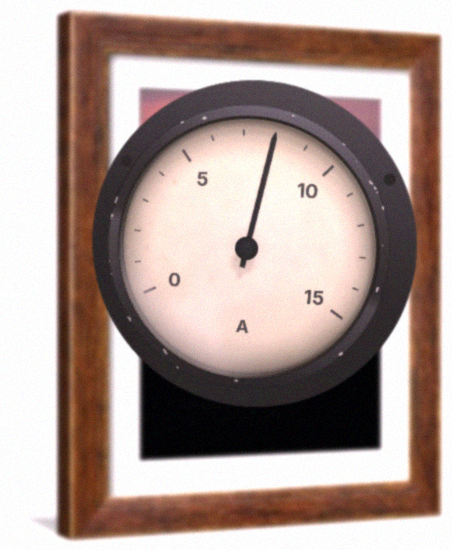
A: 8 A
